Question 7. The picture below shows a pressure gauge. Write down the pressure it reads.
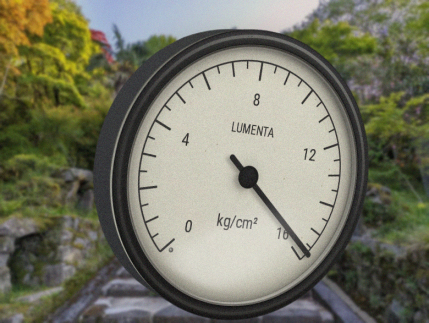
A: 15.75 kg/cm²
